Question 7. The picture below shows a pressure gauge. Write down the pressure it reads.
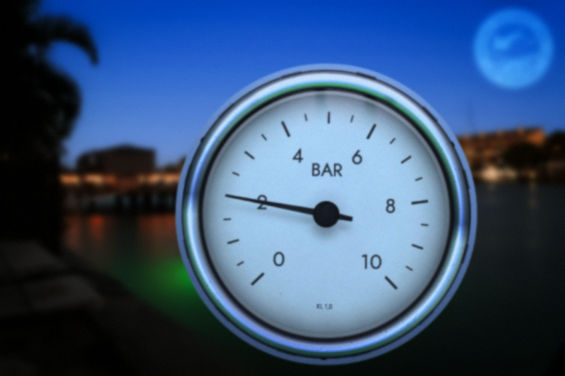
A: 2 bar
